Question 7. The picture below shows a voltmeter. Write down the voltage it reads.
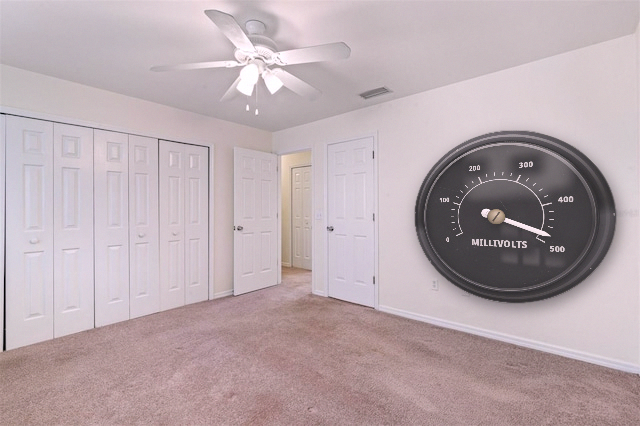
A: 480 mV
